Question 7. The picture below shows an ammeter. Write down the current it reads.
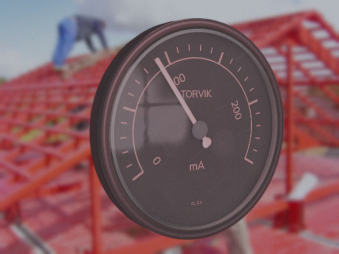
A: 90 mA
